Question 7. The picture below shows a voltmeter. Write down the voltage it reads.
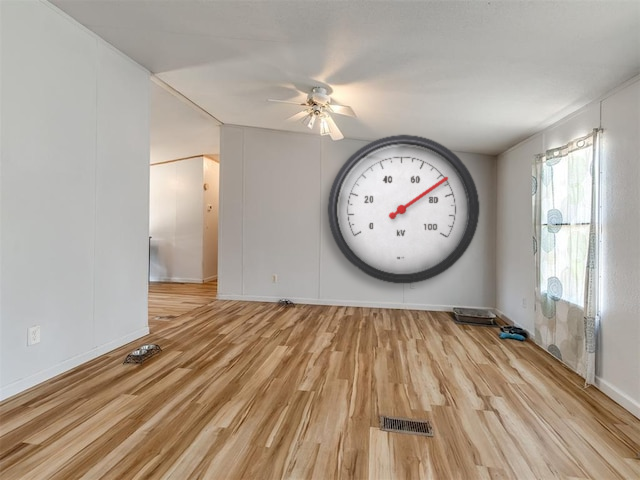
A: 72.5 kV
